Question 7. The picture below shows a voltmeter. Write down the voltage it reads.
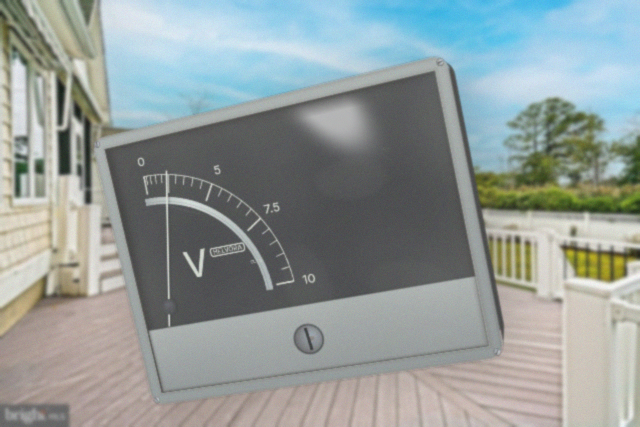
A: 2.5 V
